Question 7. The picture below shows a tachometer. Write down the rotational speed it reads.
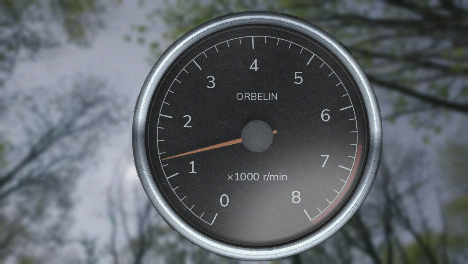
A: 1300 rpm
